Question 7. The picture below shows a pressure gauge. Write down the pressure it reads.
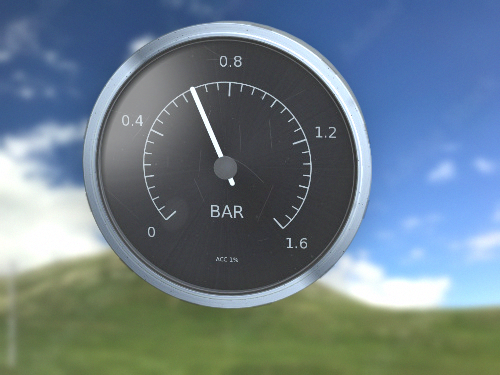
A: 0.65 bar
